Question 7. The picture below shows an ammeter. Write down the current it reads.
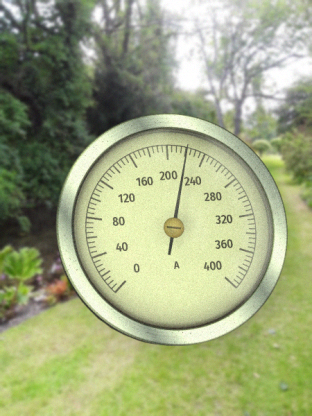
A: 220 A
